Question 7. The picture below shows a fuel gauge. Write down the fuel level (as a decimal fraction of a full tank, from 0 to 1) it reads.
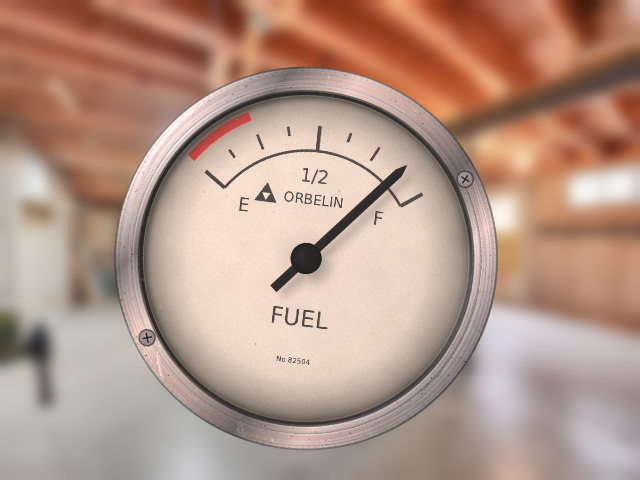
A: 0.875
